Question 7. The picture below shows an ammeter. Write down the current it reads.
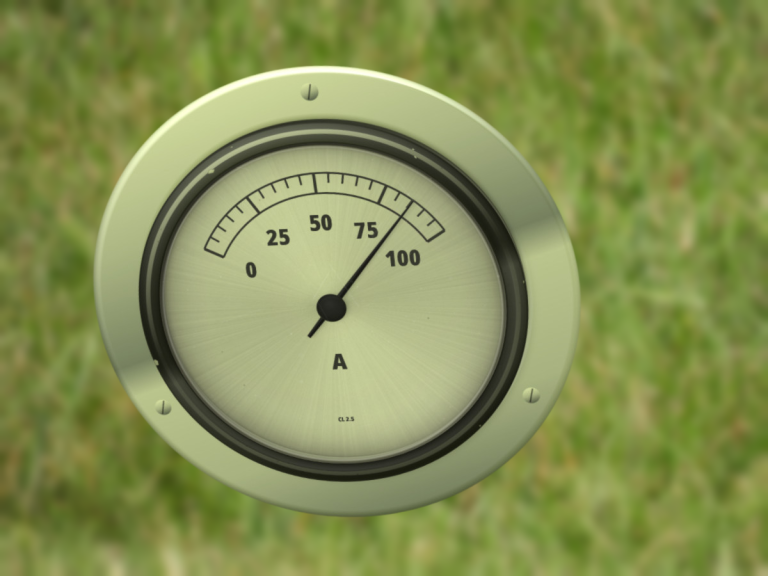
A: 85 A
